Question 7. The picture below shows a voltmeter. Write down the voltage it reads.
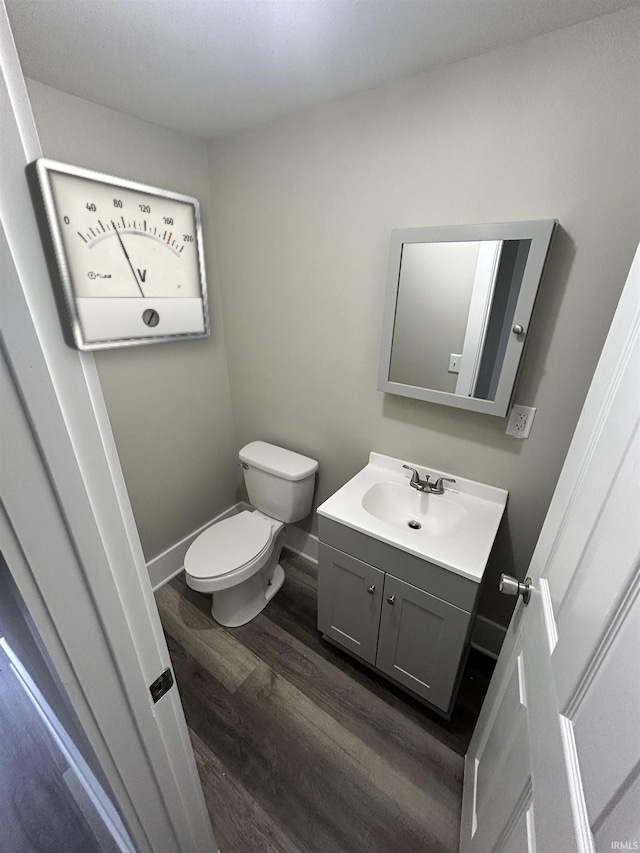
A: 60 V
